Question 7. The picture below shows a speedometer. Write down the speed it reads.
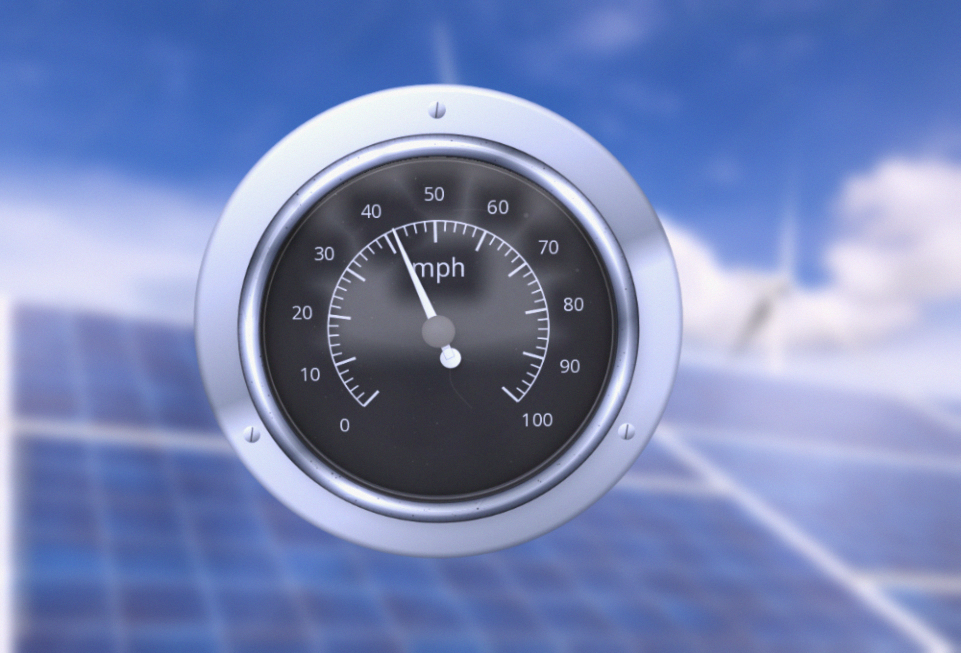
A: 42 mph
